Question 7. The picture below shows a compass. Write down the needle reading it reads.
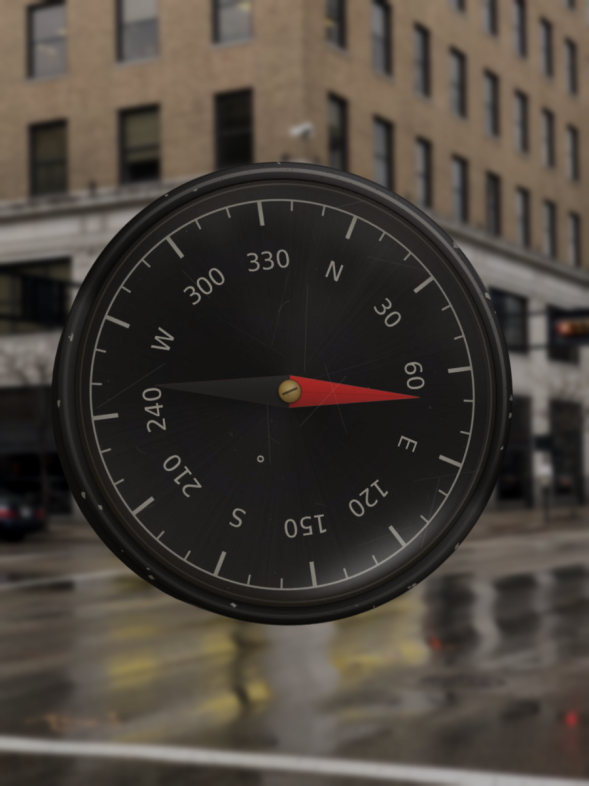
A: 70 °
